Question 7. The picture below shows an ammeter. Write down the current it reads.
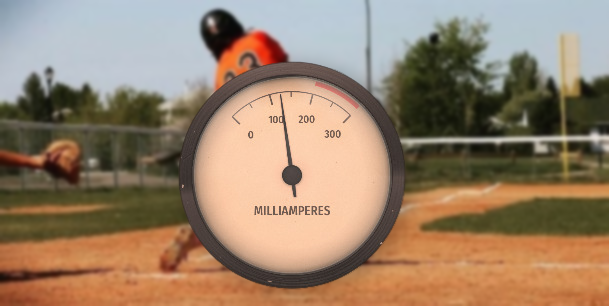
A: 125 mA
